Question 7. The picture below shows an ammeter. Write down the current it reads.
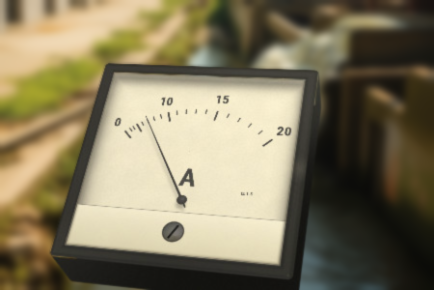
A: 7 A
